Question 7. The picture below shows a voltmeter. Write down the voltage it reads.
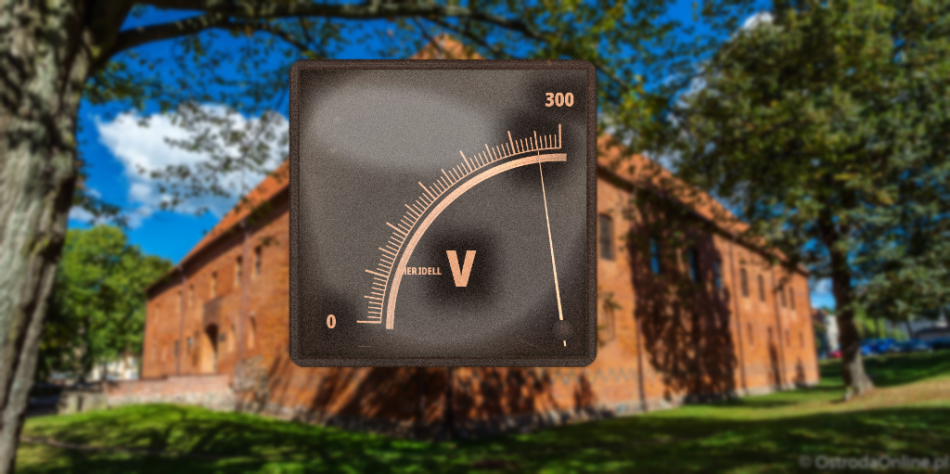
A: 275 V
